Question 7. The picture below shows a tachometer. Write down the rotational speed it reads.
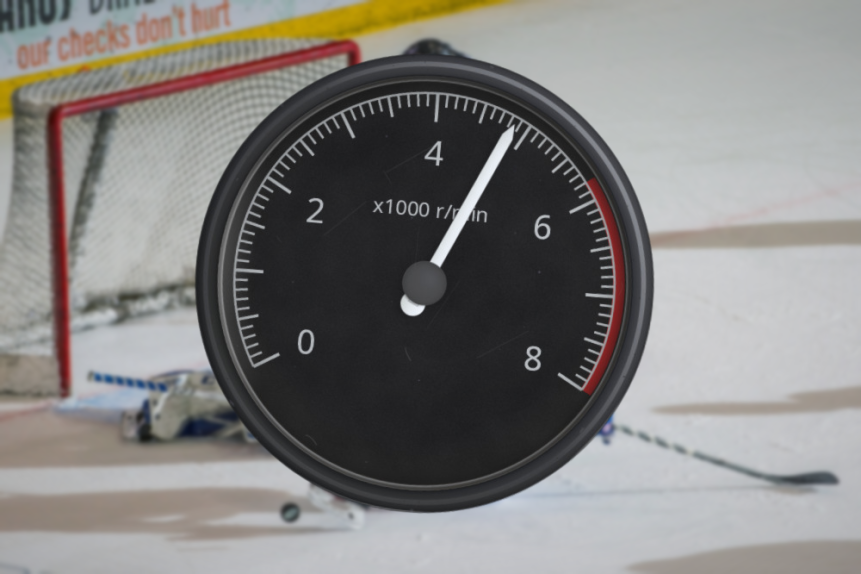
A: 4850 rpm
